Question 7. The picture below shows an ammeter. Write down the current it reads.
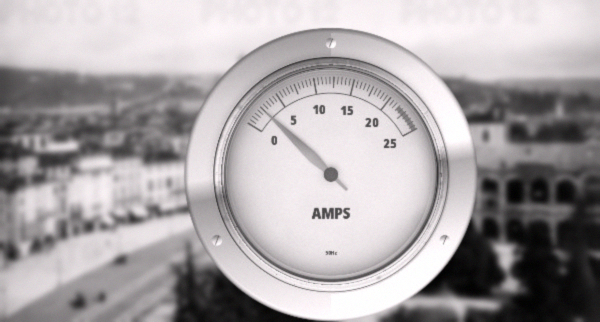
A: 2.5 A
